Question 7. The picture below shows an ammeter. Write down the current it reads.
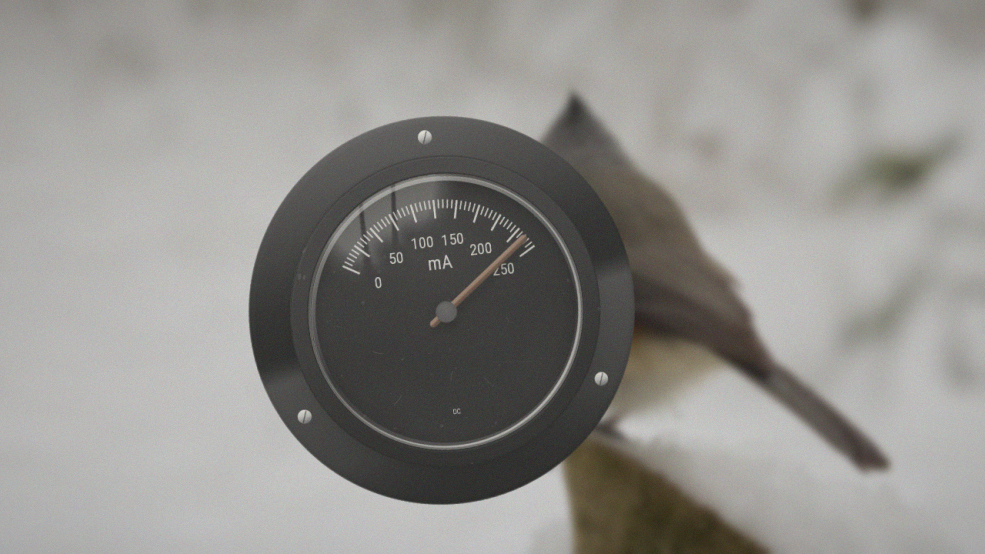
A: 235 mA
